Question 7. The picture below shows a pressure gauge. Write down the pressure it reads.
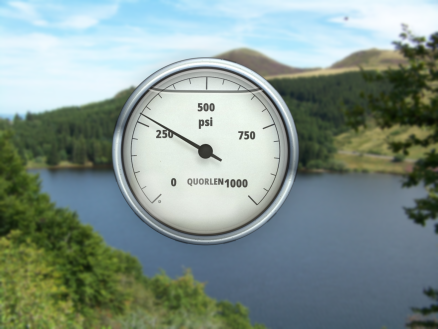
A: 275 psi
